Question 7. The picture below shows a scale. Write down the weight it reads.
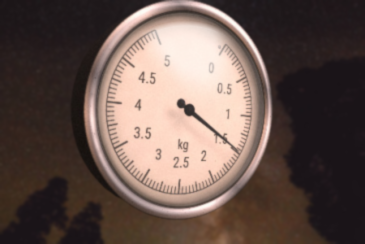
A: 1.5 kg
